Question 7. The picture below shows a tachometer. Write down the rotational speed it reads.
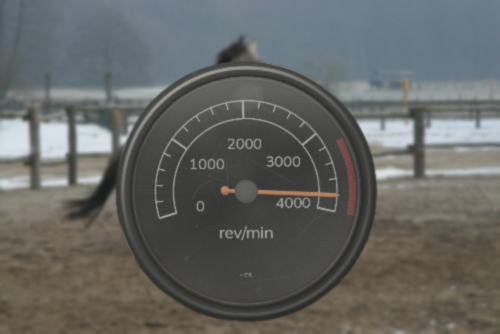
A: 3800 rpm
